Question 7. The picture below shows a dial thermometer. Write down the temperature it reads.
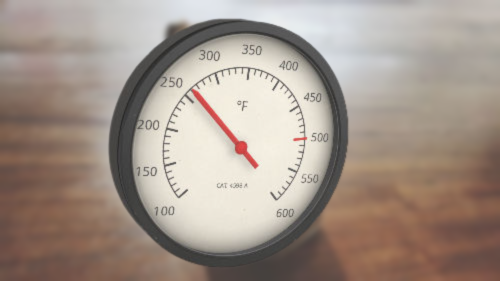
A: 260 °F
